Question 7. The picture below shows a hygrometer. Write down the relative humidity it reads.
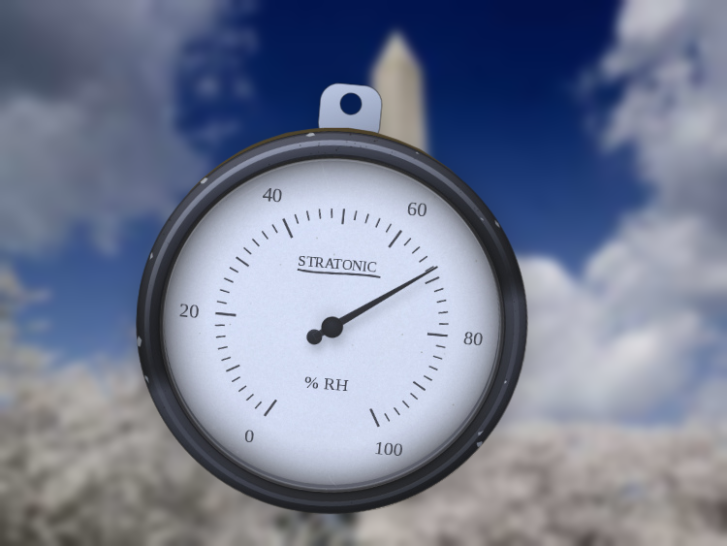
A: 68 %
